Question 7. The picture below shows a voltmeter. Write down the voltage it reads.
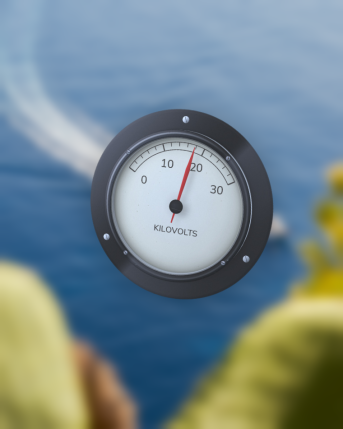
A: 18 kV
